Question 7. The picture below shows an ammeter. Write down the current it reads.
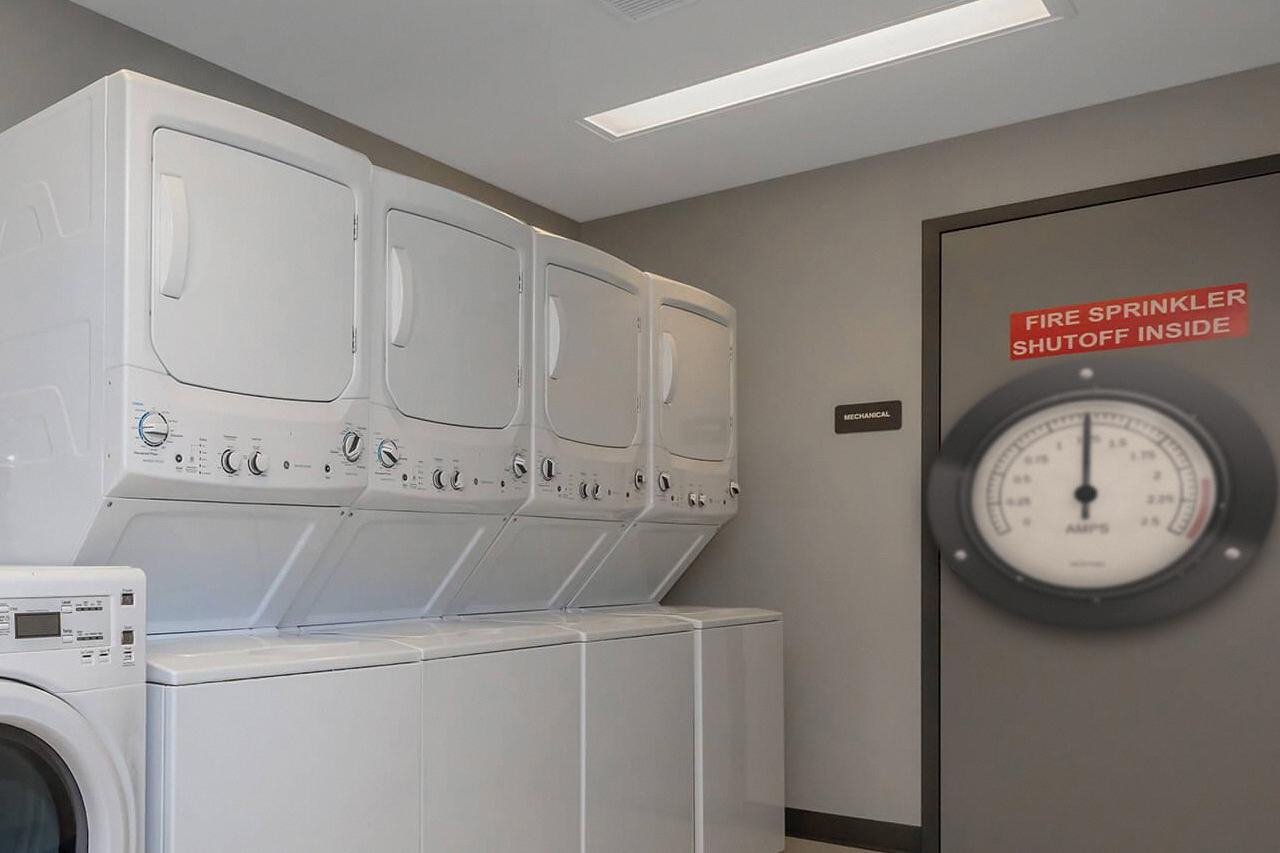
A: 1.25 A
